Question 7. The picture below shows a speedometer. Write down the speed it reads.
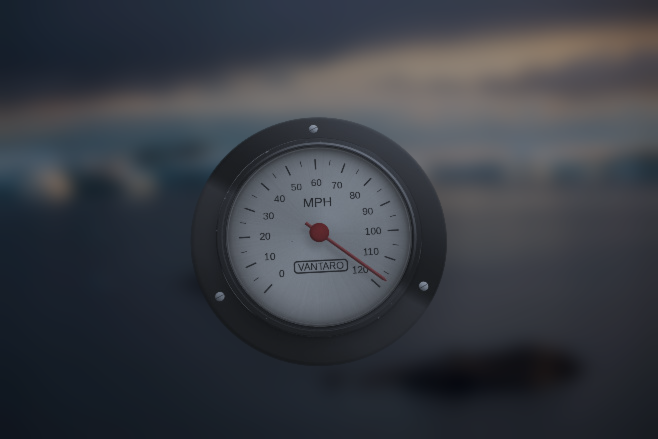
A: 117.5 mph
